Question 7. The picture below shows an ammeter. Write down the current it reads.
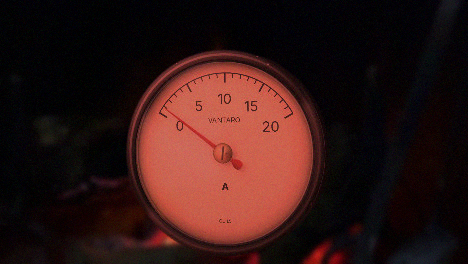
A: 1 A
